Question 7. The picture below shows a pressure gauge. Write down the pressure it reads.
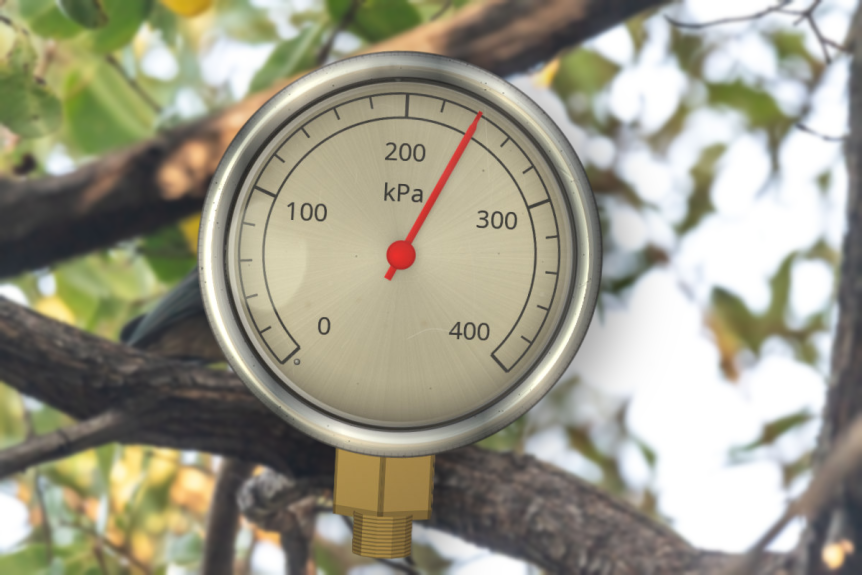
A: 240 kPa
